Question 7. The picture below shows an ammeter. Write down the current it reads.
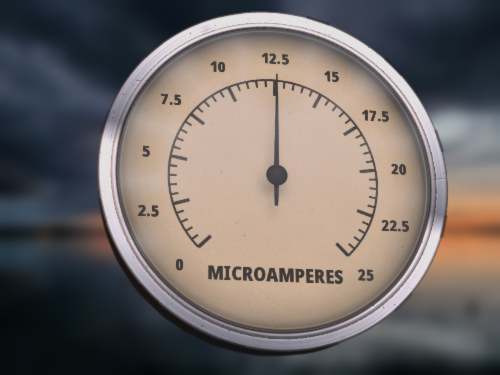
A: 12.5 µA
